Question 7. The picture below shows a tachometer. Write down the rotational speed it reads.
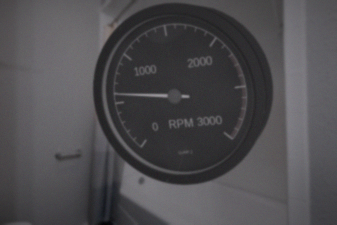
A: 600 rpm
